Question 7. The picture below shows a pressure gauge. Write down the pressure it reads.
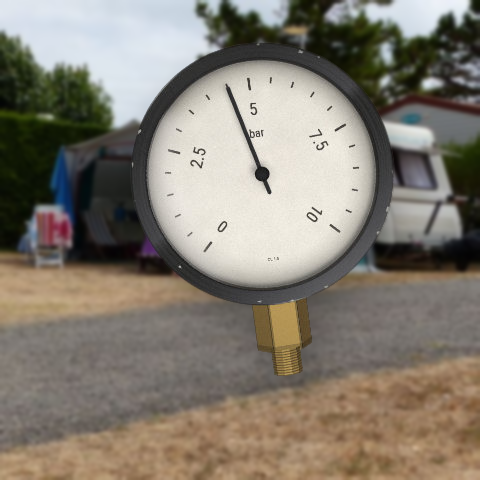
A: 4.5 bar
